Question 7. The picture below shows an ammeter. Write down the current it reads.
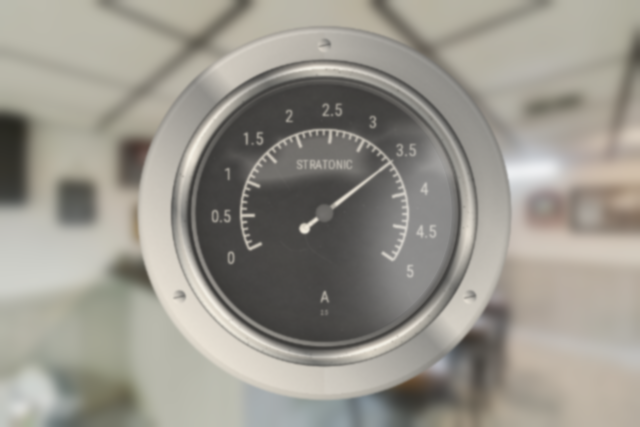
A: 3.5 A
